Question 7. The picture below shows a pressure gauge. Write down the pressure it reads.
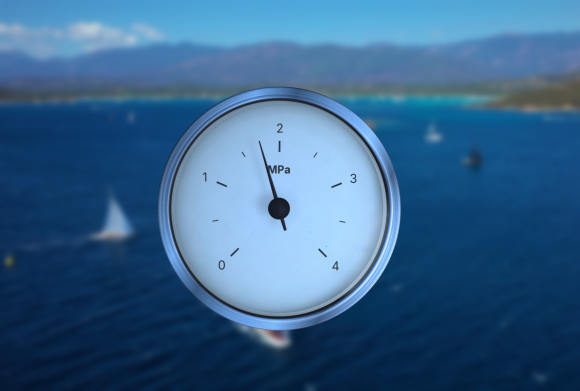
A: 1.75 MPa
